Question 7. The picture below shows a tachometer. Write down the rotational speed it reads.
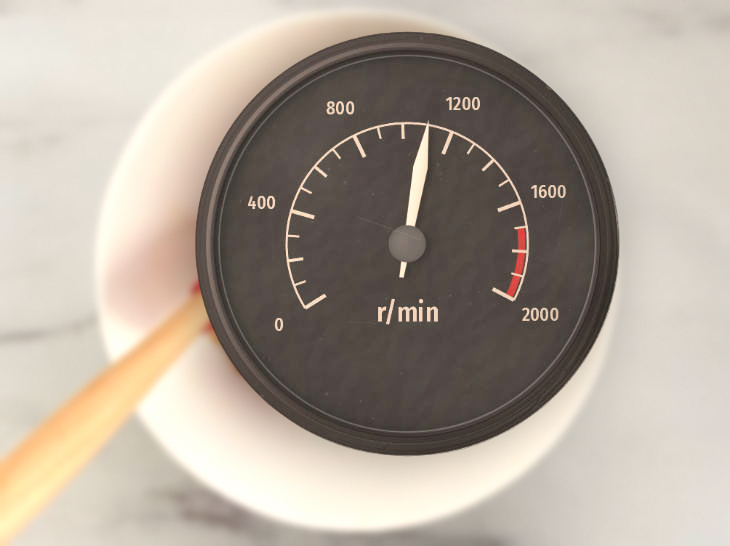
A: 1100 rpm
